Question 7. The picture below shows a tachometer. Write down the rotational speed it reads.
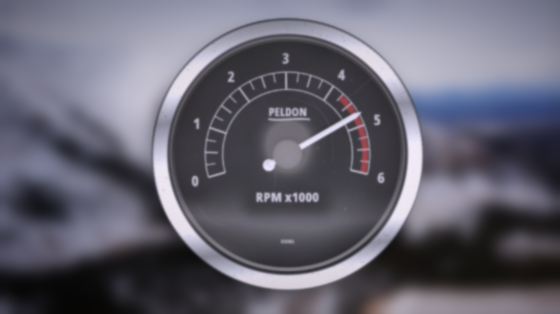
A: 4750 rpm
